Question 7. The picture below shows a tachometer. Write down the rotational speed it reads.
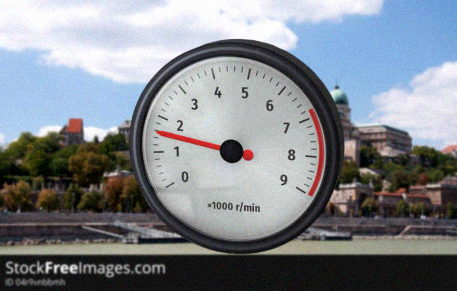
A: 1600 rpm
